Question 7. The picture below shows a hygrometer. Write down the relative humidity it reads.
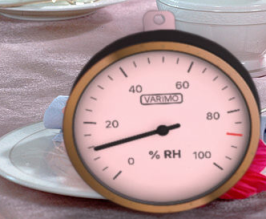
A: 12 %
